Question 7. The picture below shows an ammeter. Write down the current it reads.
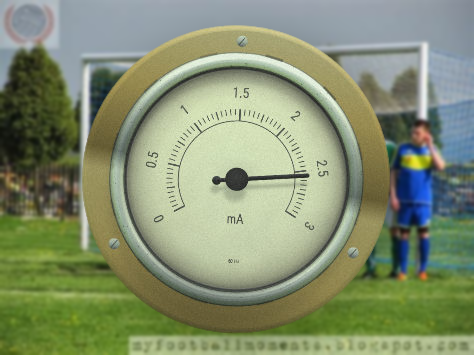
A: 2.55 mA
